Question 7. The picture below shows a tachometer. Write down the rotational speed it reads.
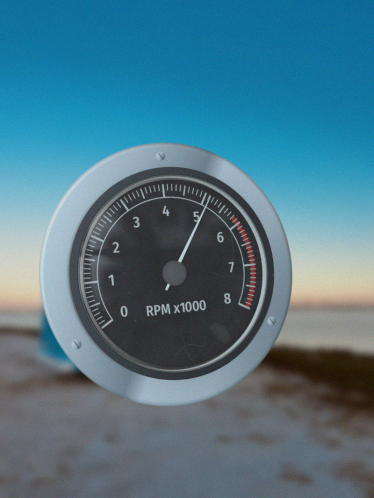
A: 5100 rpm
